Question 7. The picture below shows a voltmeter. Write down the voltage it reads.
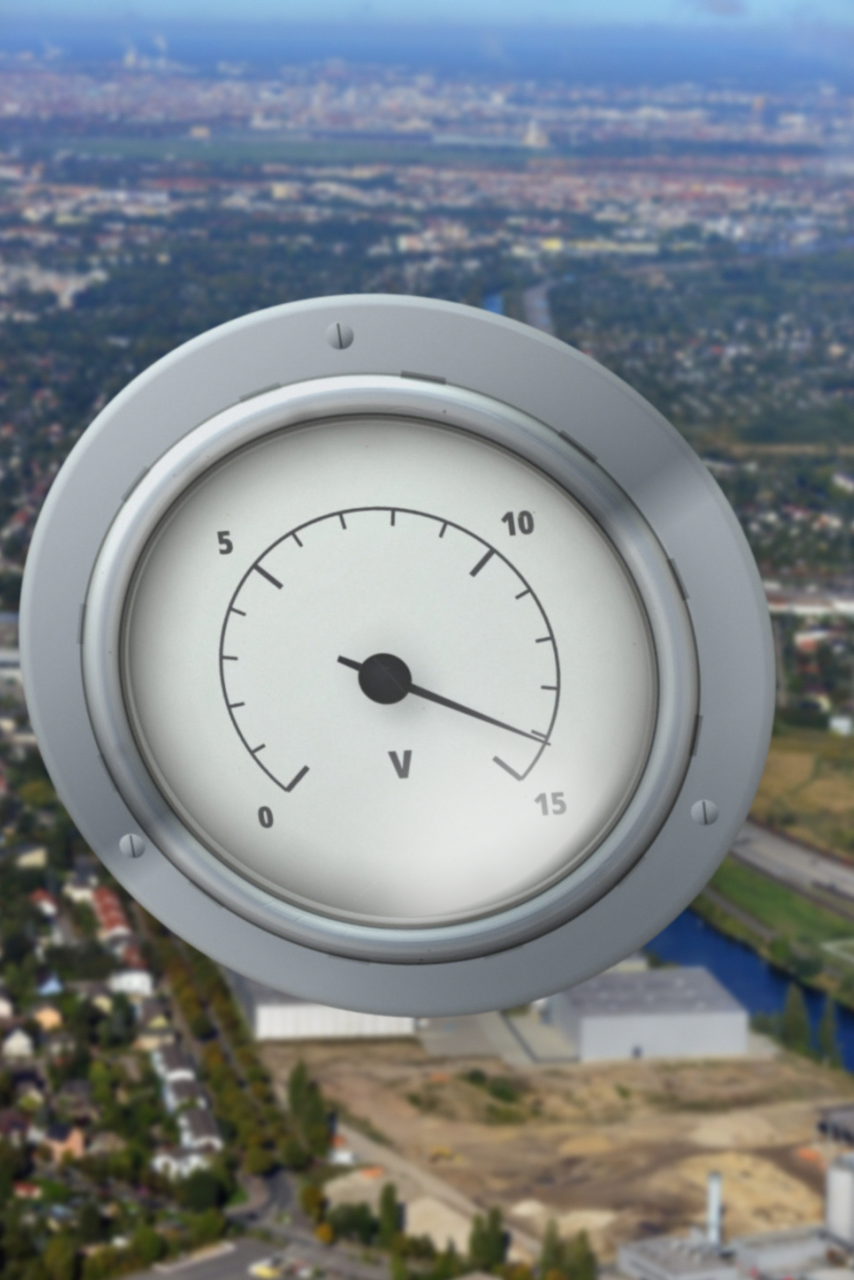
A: 14 V
